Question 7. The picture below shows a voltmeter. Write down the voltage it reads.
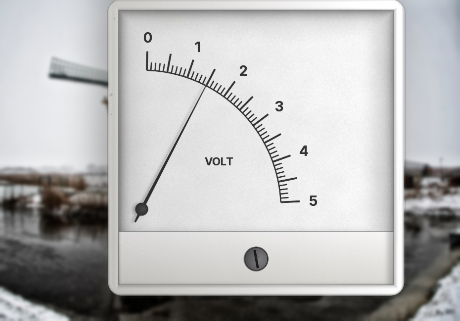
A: 1.5 V
